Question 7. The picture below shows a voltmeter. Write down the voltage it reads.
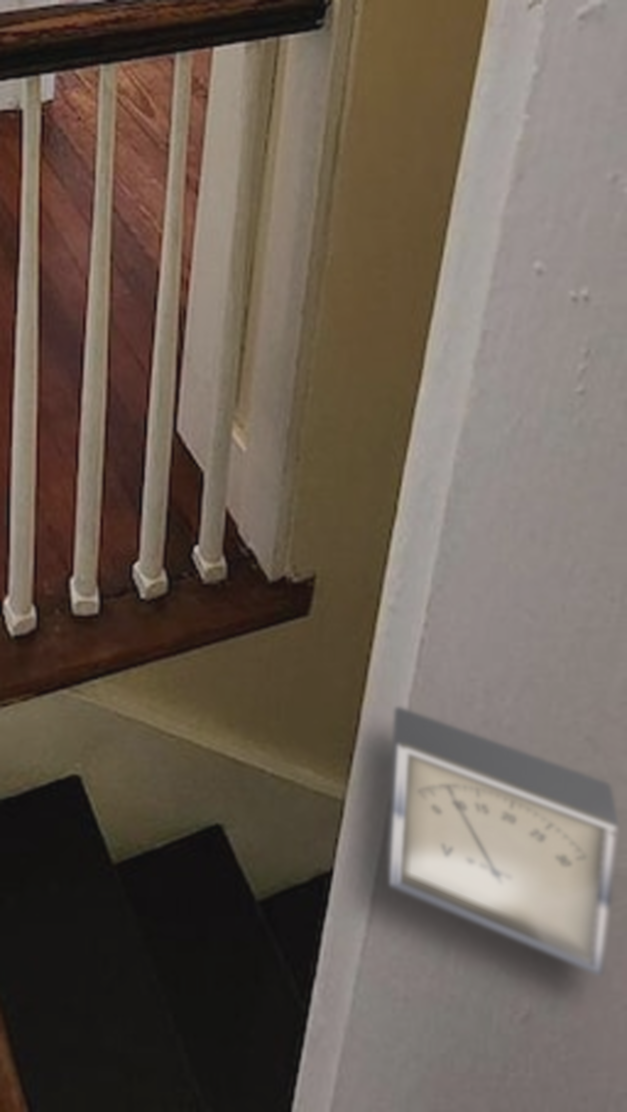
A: 10 V
